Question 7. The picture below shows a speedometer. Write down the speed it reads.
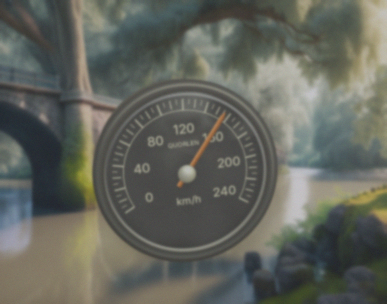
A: 155 km/h
